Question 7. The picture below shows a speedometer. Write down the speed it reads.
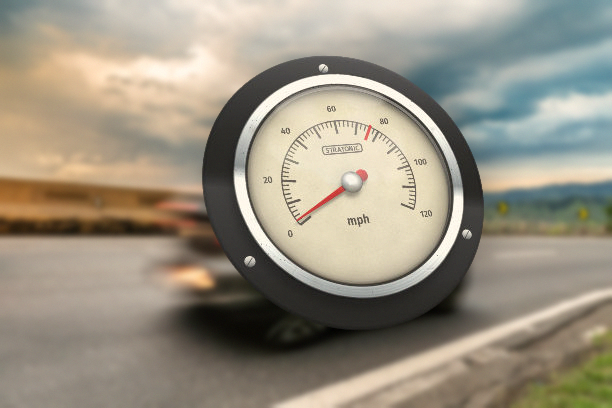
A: 2 mph
